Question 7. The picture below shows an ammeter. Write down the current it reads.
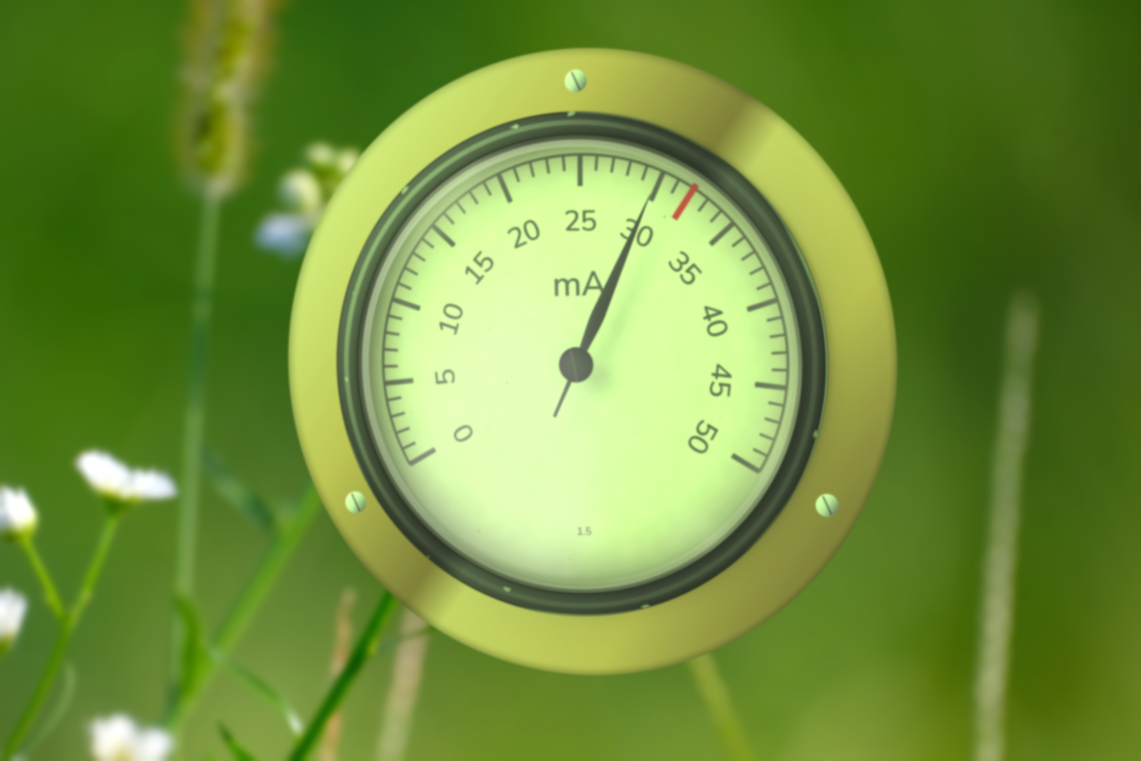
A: 30 mA
